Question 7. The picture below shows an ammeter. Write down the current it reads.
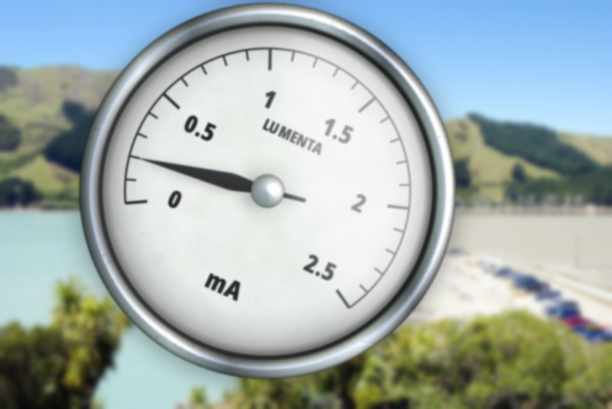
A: 0.2 mA
